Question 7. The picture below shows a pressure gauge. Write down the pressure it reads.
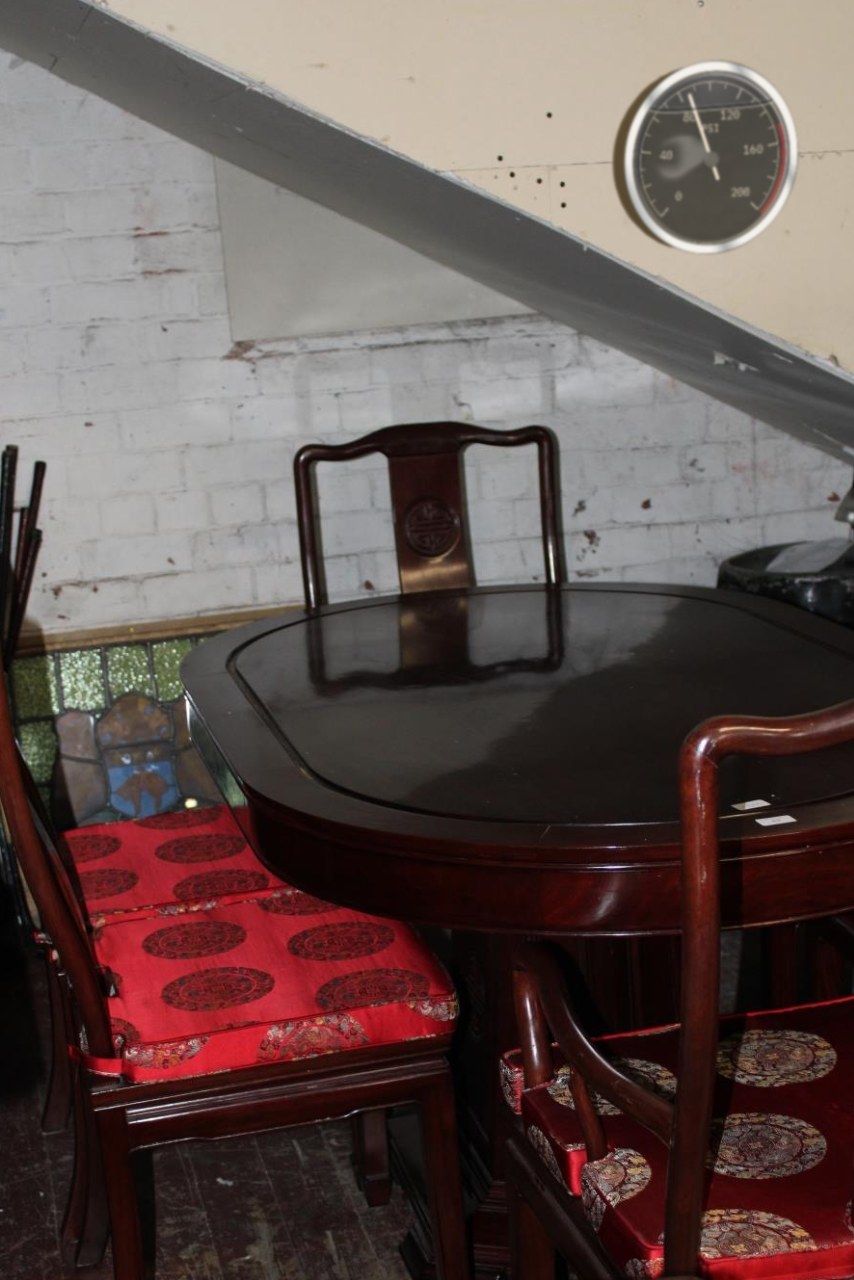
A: 85 psi
